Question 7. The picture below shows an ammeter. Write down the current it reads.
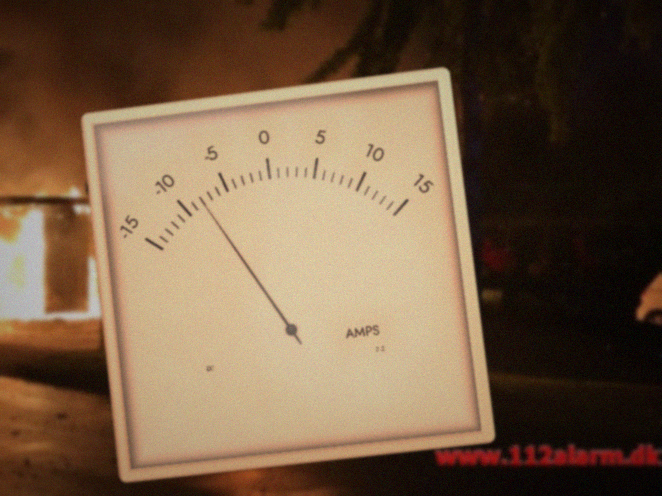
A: -8 A
